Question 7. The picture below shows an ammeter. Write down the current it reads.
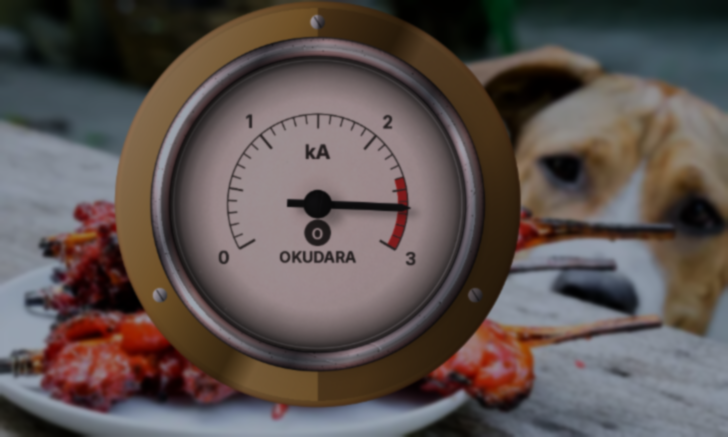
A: 2.65 kA
